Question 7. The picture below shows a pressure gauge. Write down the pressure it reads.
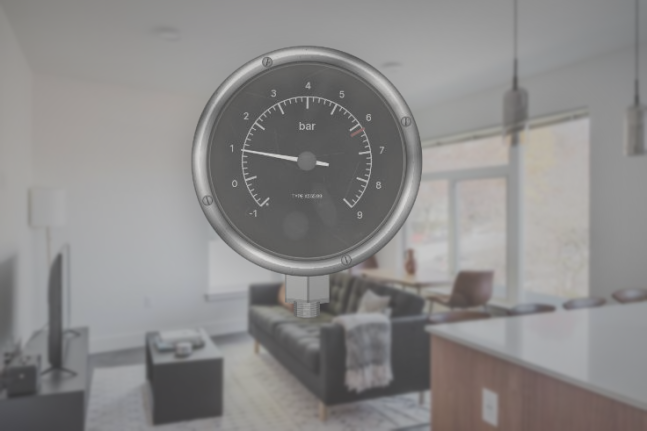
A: 1 bar
